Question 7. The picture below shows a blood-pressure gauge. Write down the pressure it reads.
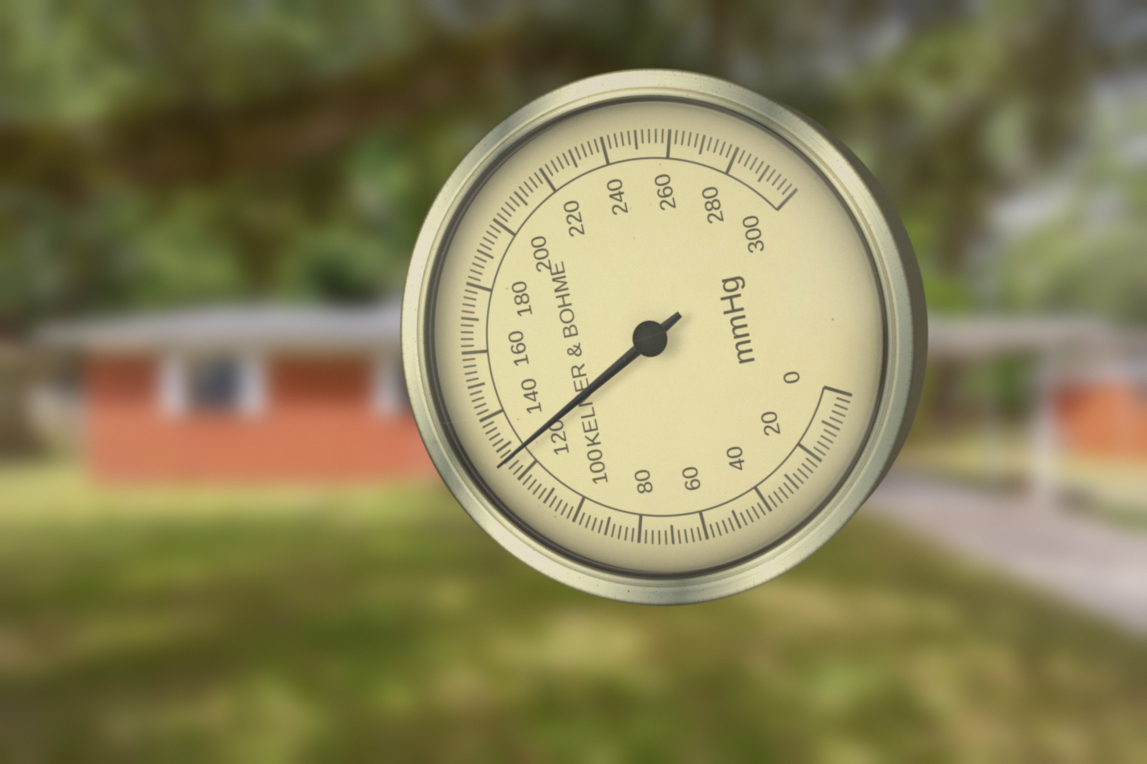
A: 126 mmHg
